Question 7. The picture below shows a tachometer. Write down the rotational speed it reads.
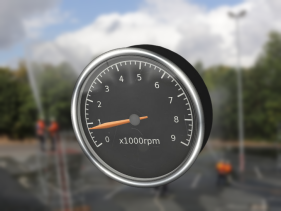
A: 800 rpm
